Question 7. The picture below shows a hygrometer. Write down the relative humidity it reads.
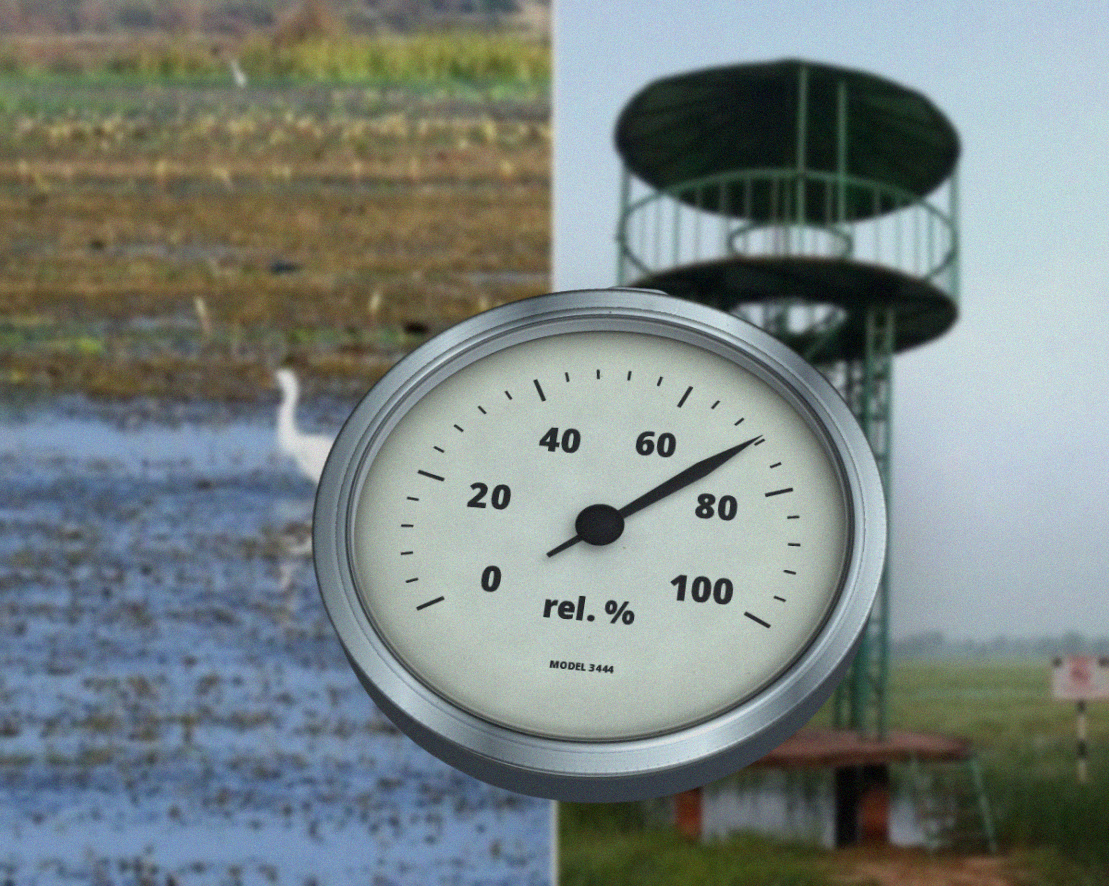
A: 72 %
